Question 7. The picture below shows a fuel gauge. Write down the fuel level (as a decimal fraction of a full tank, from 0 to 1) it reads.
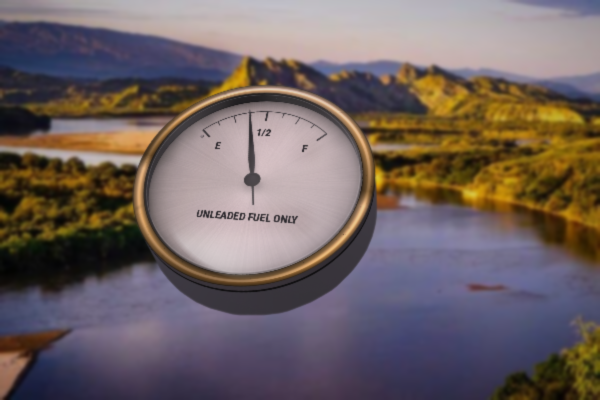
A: 0.375
